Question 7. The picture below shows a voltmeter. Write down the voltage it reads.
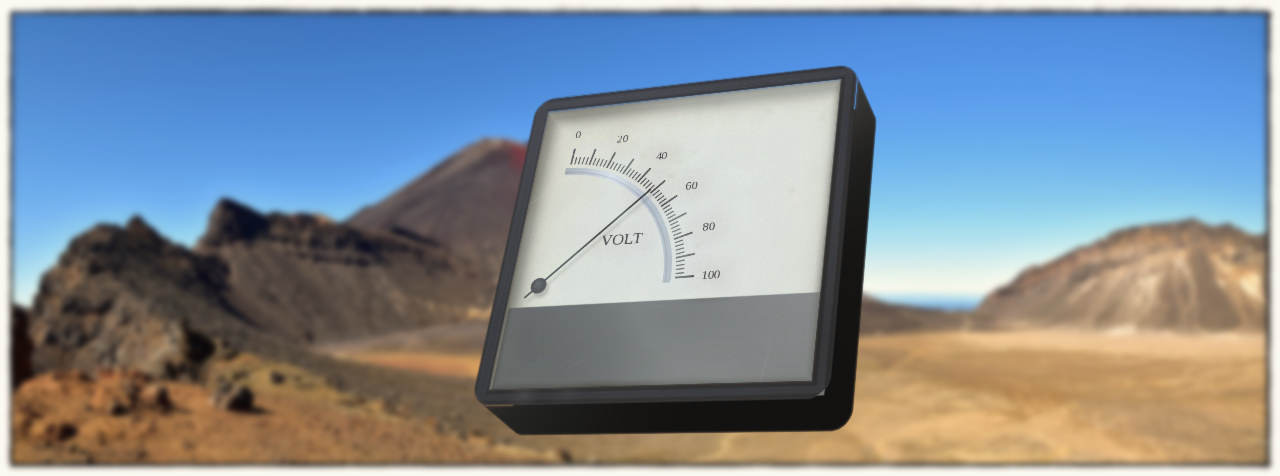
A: 50 V
